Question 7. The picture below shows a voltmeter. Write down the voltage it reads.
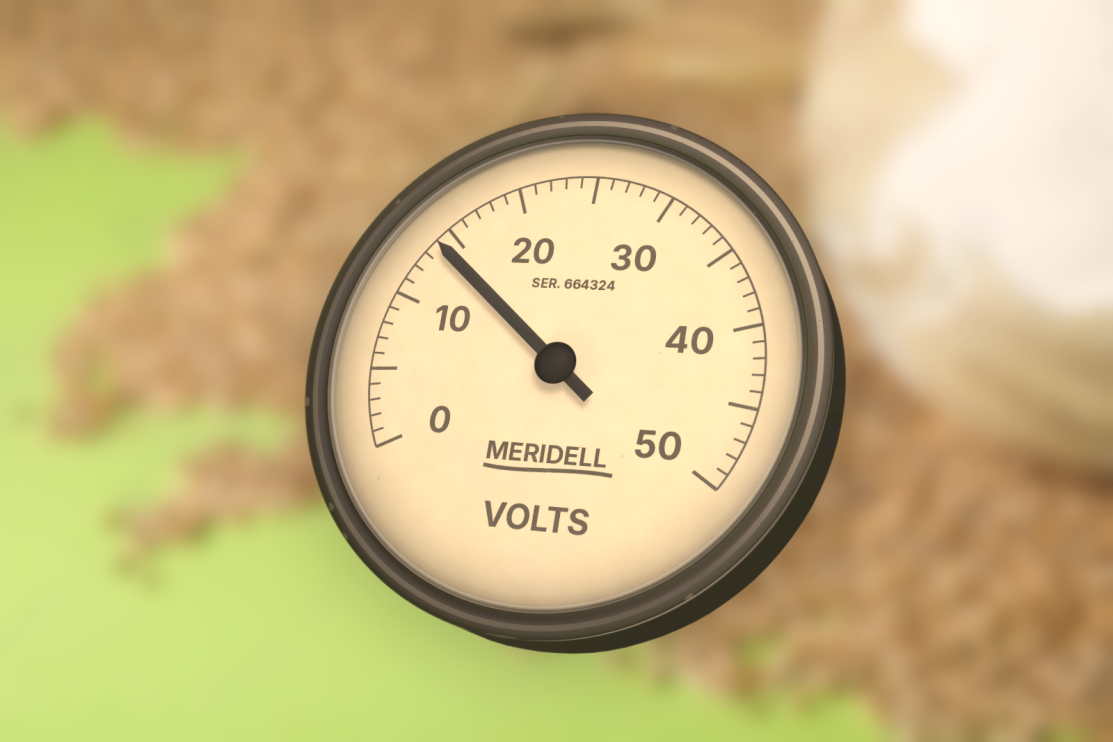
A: 14 V
